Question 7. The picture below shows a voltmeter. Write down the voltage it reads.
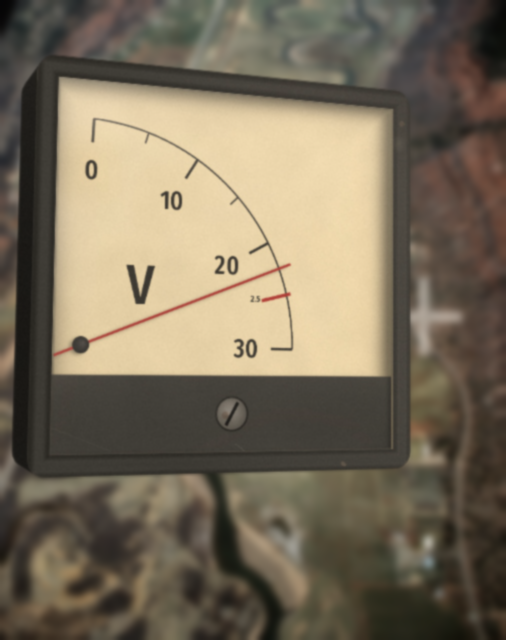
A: 22.5 V
